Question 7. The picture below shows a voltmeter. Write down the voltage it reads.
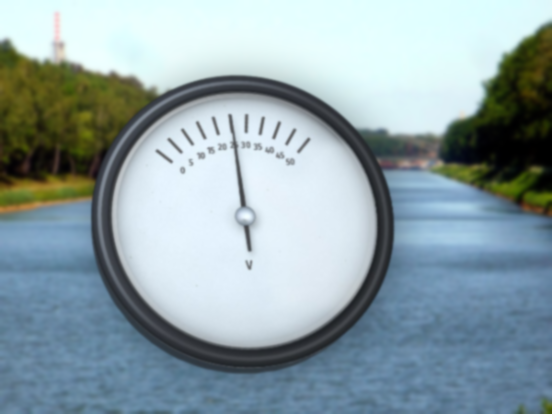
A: 25 V
